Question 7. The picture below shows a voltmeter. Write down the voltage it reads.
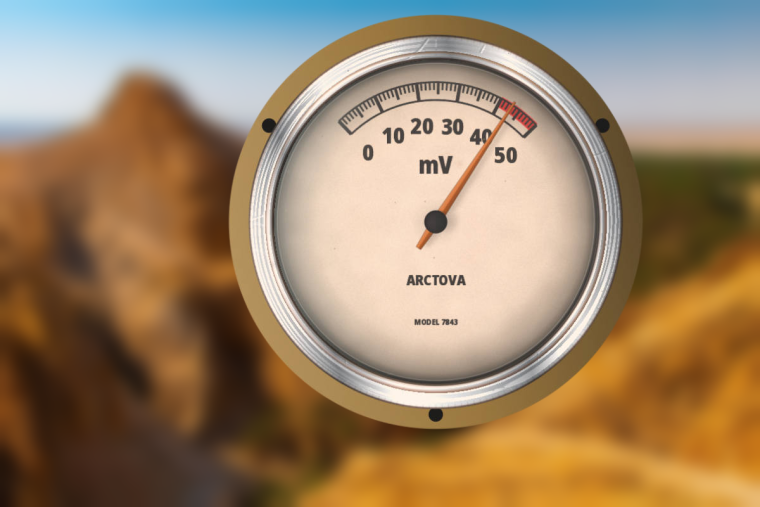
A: 43 mV
